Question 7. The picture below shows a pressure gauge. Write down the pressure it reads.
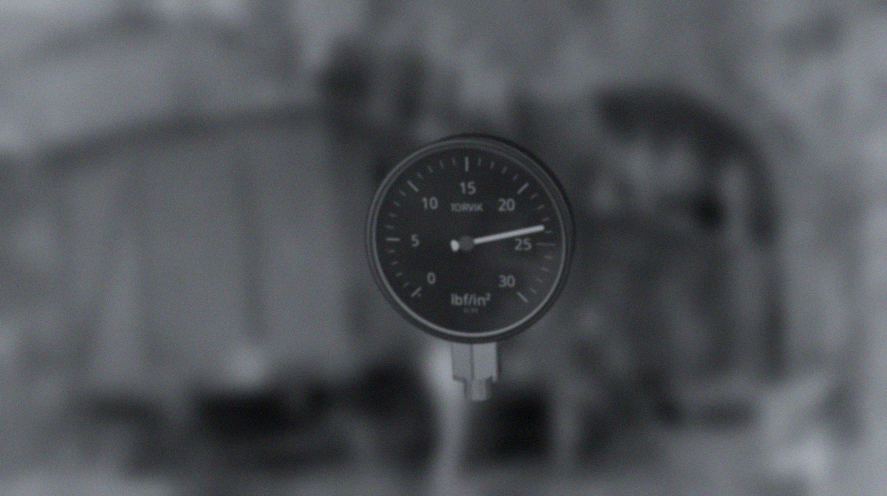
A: 23.5 psi
